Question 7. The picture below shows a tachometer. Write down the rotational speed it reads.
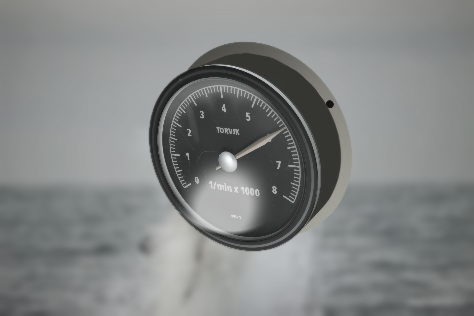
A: 6000 rpm
